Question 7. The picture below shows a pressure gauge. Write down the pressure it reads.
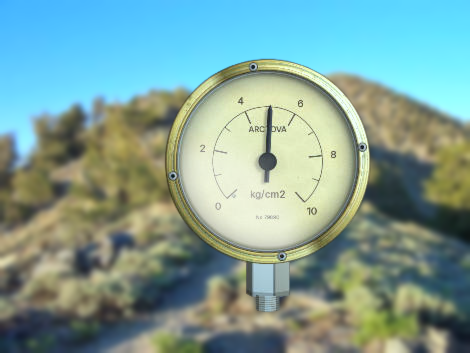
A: 5 kg/cm²
